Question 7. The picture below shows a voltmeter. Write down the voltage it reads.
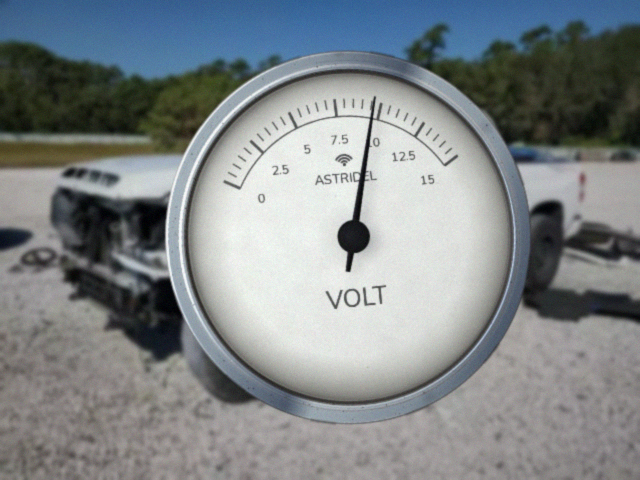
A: 9.5 V
